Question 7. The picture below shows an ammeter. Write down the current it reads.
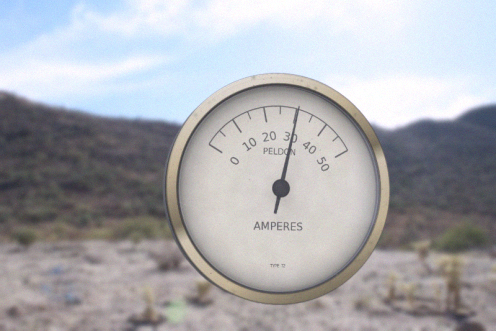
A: 30 A
